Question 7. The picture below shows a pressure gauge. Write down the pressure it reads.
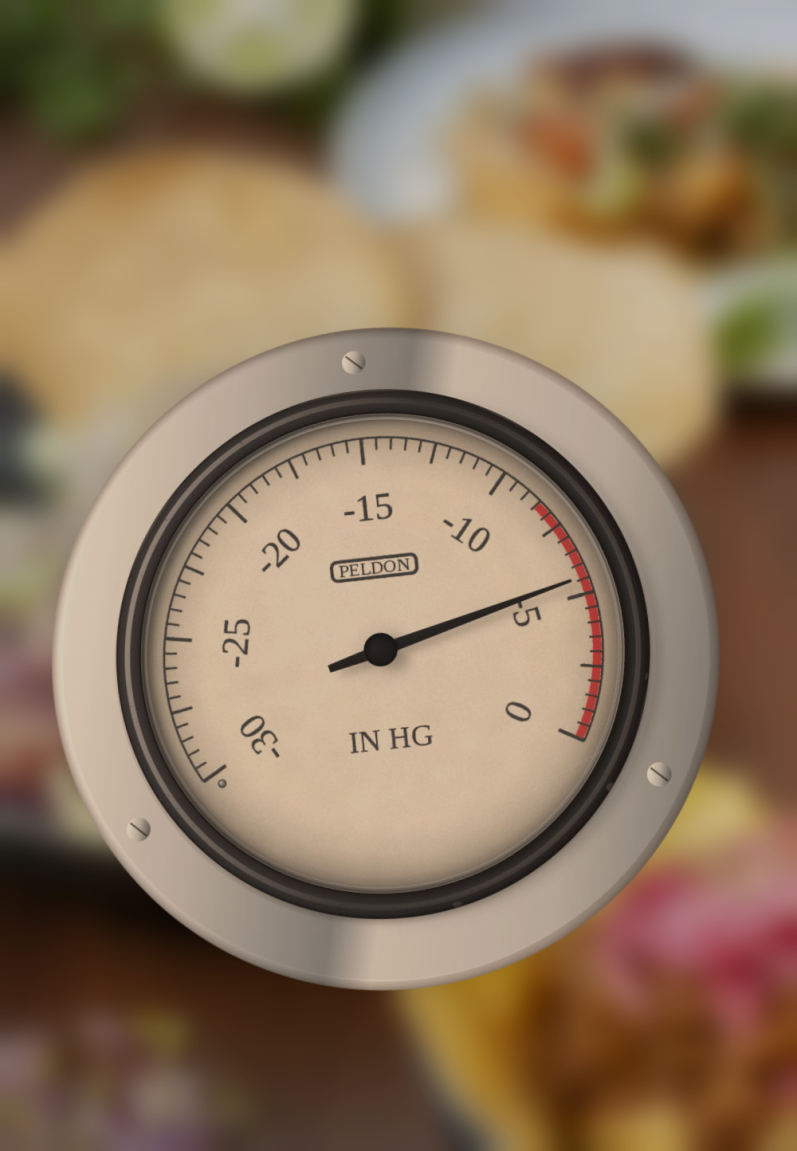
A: -5.5 inHg
